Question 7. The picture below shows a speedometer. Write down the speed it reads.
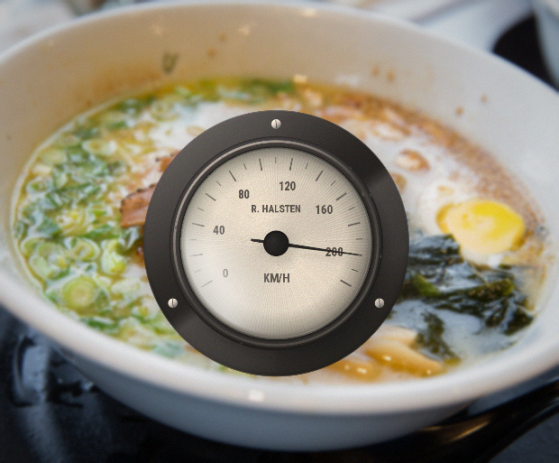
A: 200 km/h
